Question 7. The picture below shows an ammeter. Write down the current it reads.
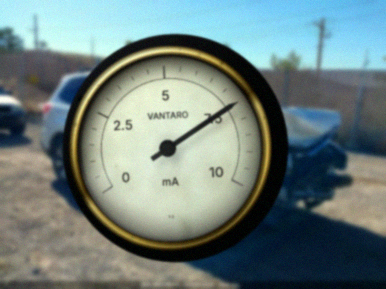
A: 7.5 mA
